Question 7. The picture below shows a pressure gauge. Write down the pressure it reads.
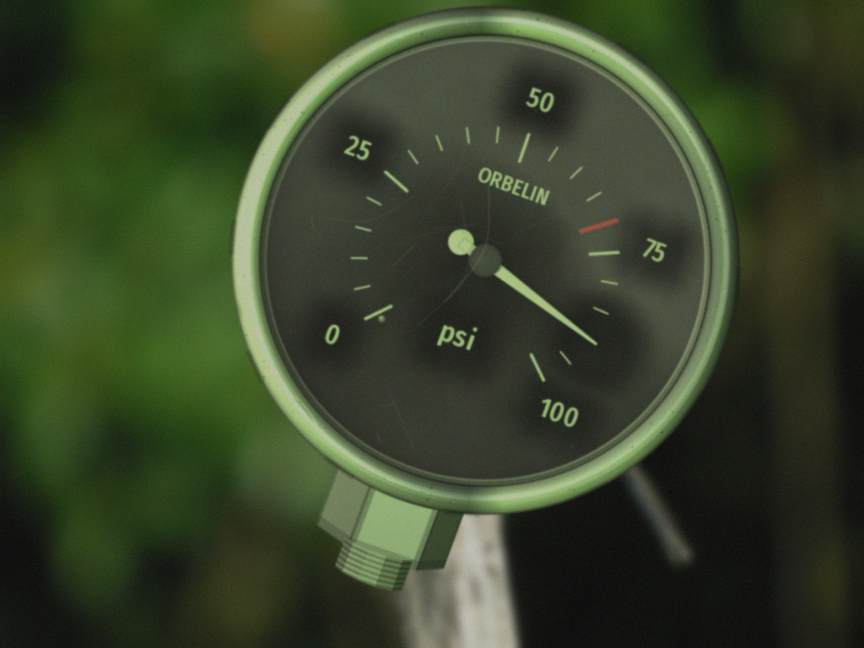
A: 90 psi
